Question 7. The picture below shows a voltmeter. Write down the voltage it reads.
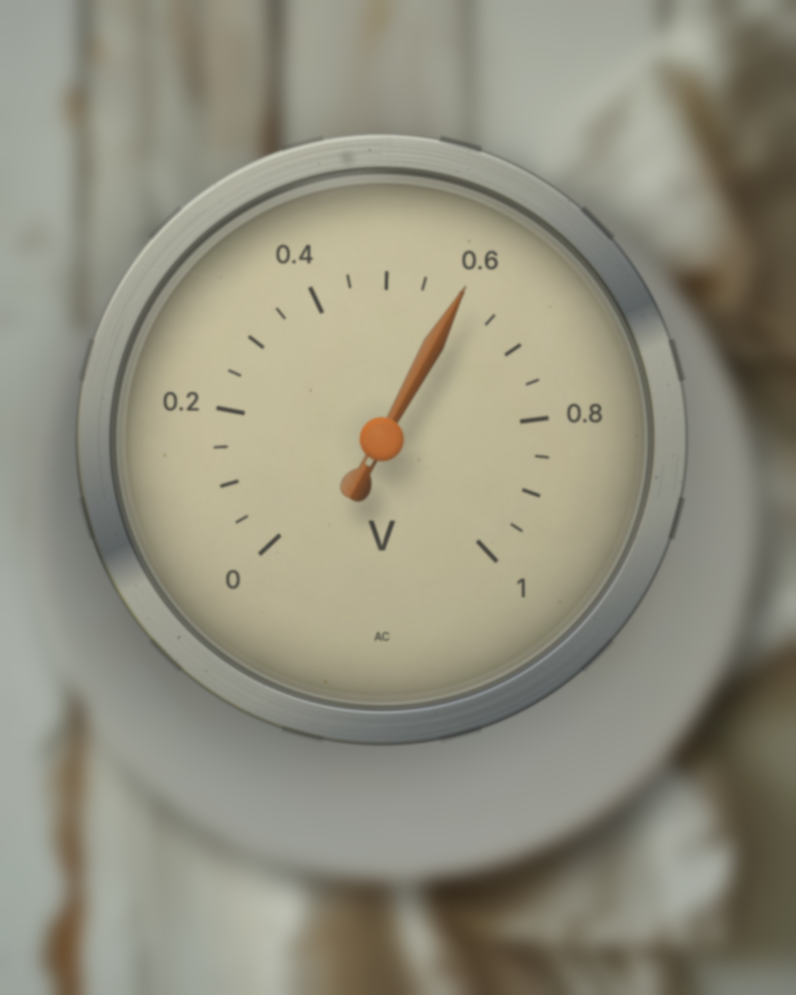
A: 0.6 V
